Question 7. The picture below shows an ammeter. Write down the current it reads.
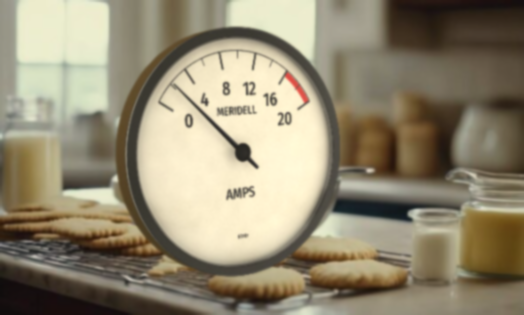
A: 2 A
